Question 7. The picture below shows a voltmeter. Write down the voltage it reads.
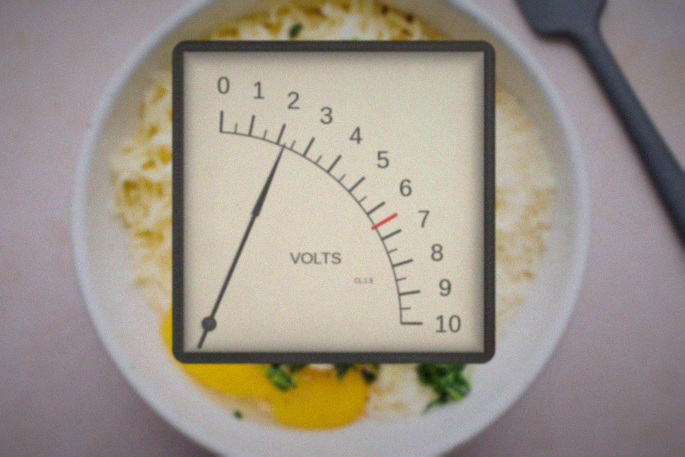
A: 2.25 V
